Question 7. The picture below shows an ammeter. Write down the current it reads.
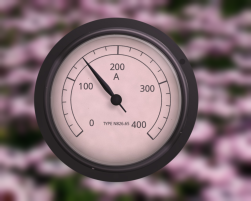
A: 140 A
